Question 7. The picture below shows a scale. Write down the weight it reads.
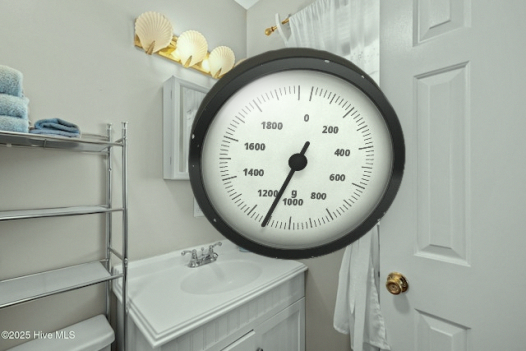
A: 1120 g
